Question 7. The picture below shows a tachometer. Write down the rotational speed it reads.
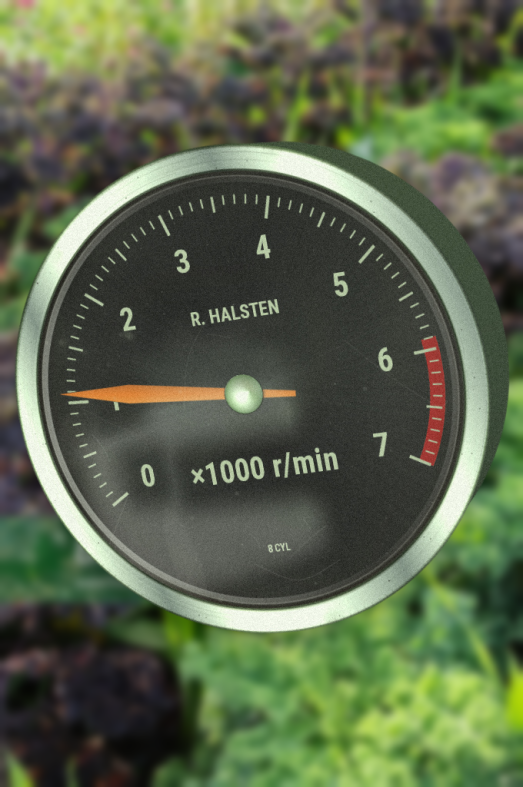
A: 1100 rpm
